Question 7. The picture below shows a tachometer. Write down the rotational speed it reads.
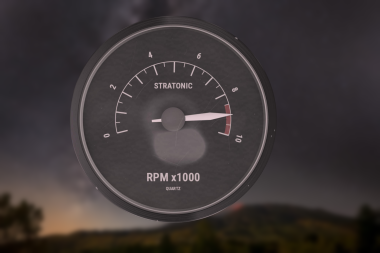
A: 9000 rpm
